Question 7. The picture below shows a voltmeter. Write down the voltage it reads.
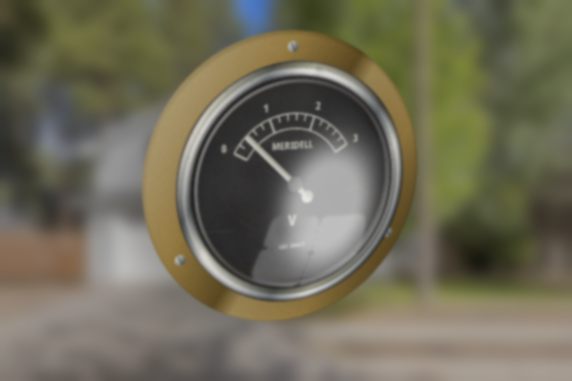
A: 0.4 V
